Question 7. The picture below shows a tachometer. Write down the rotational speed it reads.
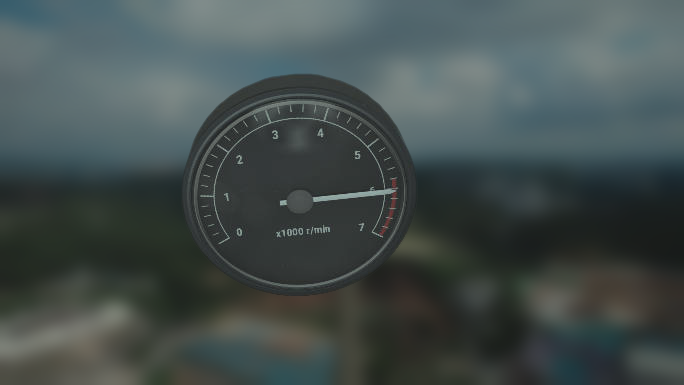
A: 6000 rpm
